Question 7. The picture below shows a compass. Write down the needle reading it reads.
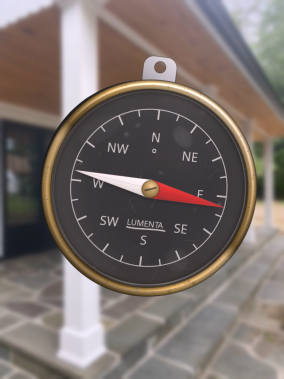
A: 97.5 °
